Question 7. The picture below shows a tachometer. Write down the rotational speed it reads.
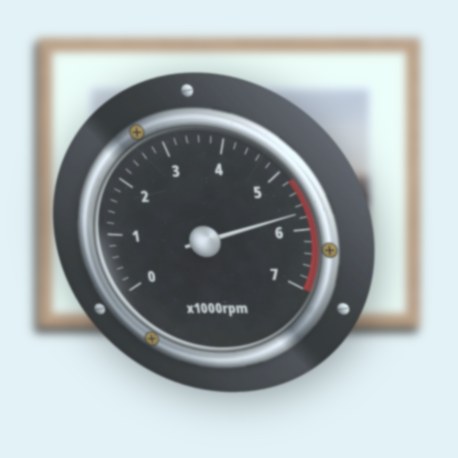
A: 5700 rpm
